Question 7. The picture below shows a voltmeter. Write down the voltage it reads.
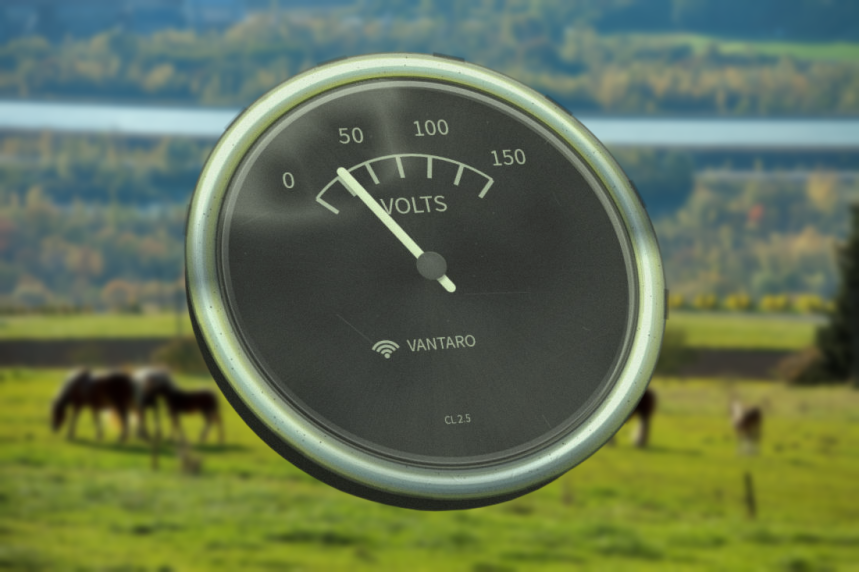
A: 25 V
